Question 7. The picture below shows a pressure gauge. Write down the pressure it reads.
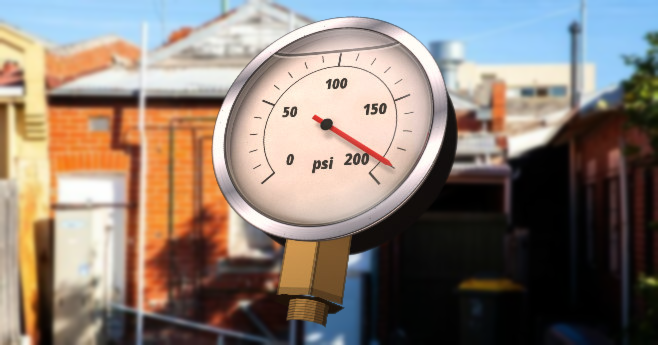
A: 190 psi
